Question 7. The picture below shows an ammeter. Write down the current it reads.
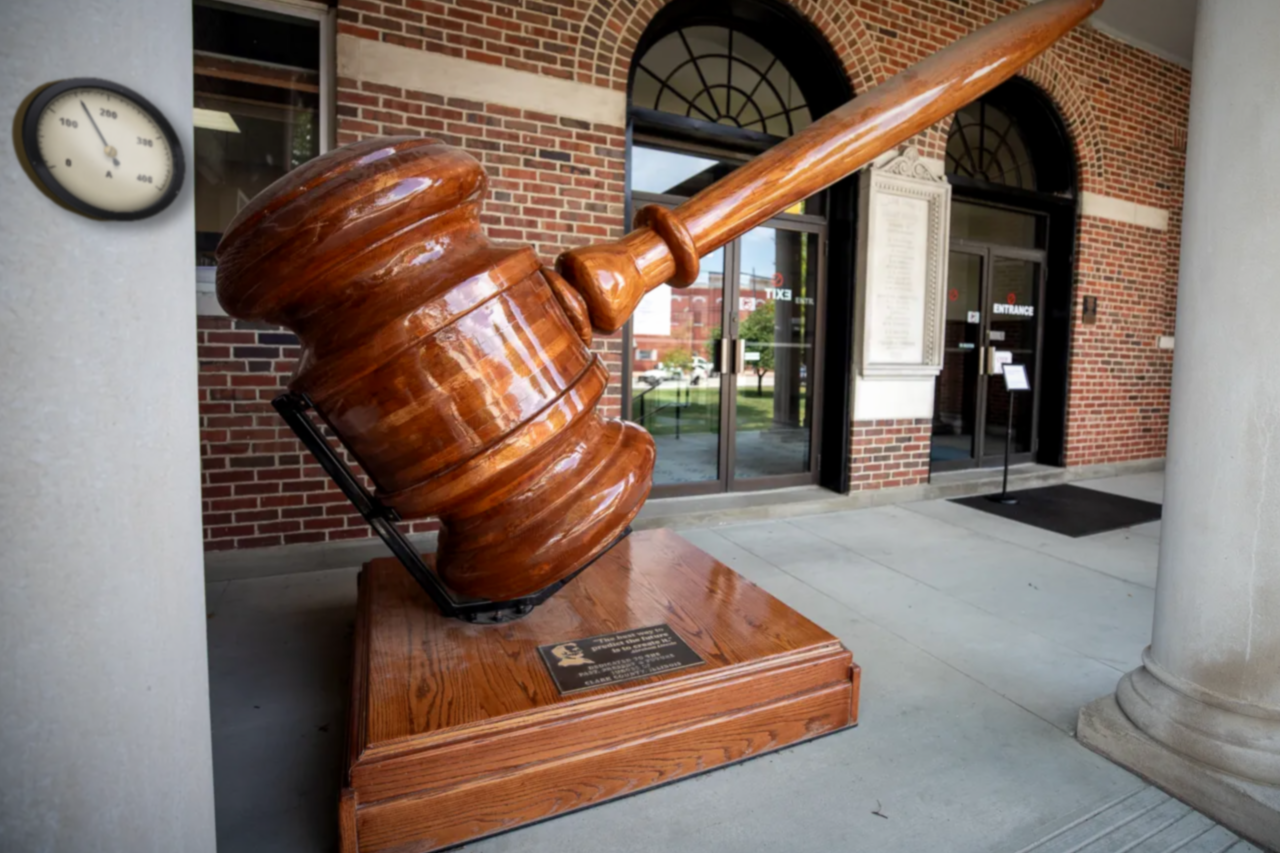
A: 150 A
